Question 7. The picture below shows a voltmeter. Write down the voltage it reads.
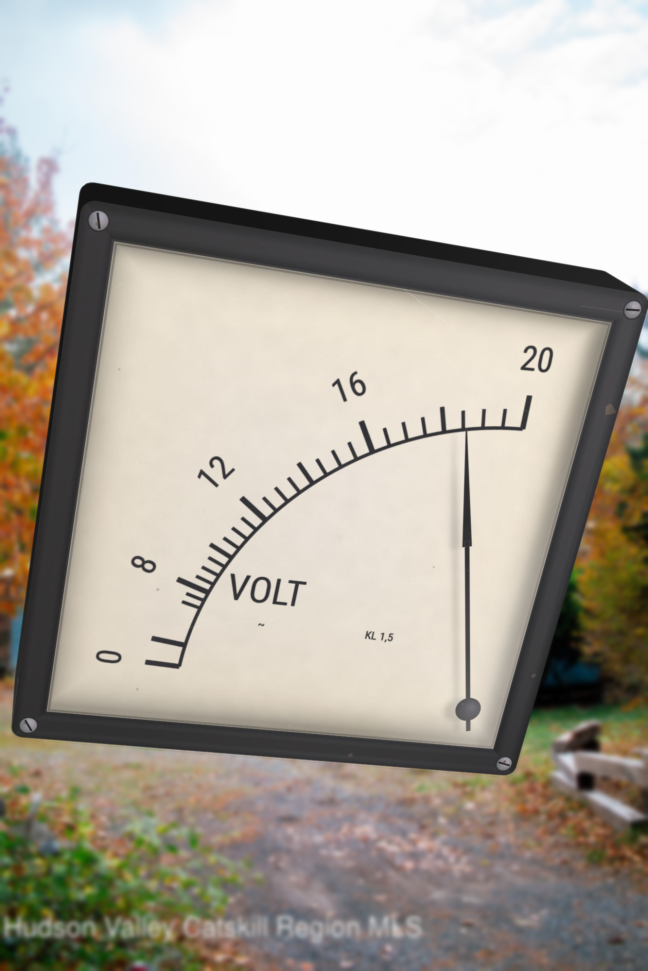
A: 18.5 V
